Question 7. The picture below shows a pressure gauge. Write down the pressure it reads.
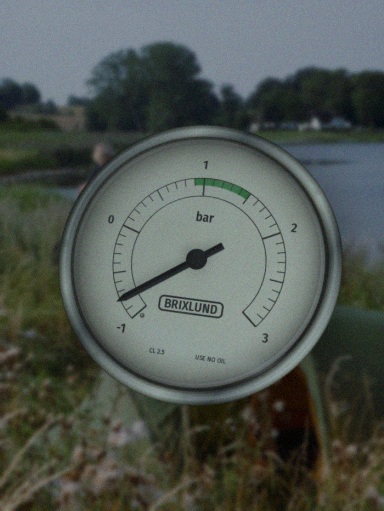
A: -0.8 bar
